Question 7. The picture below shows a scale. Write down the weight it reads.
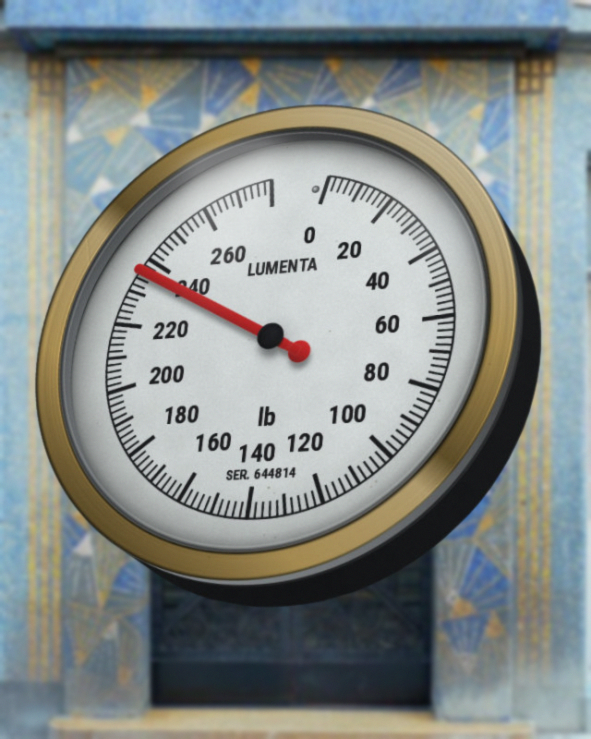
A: 236 lb
